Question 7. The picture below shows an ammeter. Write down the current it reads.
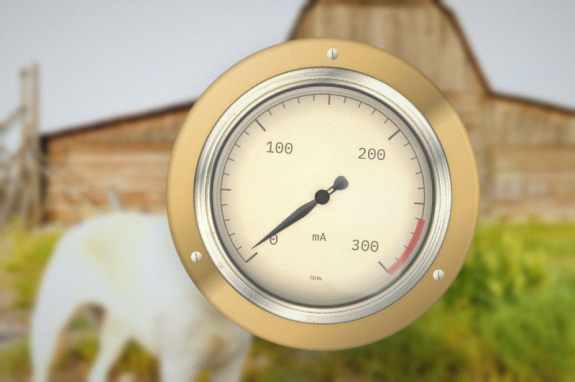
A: 5 mA
